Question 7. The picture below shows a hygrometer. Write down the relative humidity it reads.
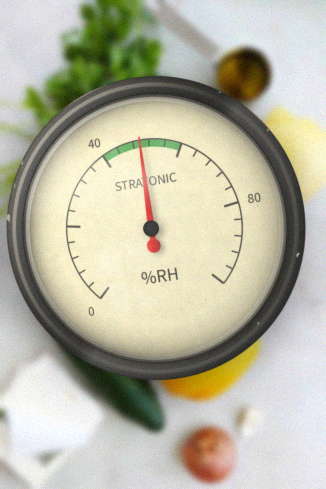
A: 50 %
